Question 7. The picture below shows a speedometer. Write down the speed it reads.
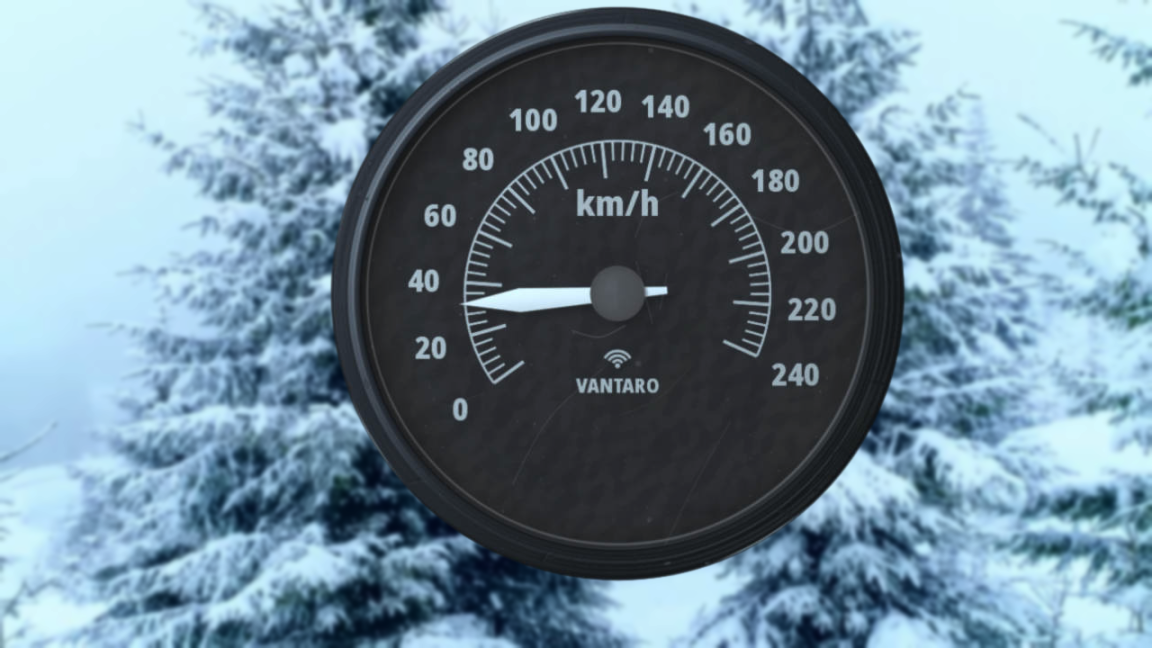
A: 32 km/h
